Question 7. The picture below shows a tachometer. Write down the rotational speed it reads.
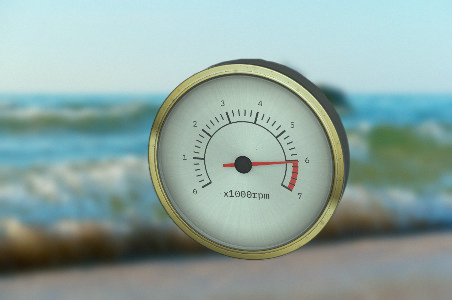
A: 6000 rpm
